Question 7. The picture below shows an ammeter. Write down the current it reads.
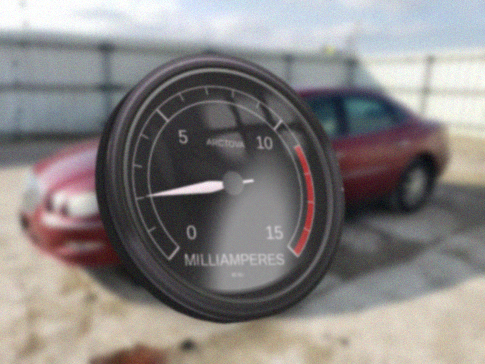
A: 2 mA
